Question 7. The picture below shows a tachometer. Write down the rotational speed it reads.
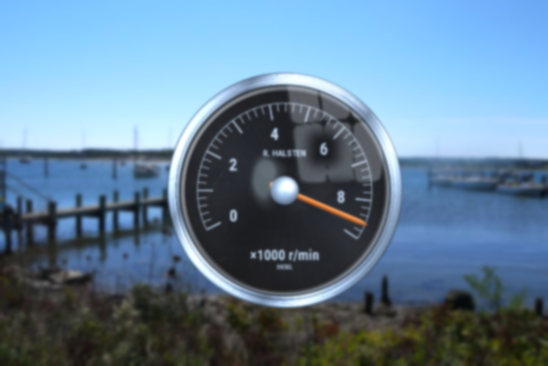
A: 8600 rpm
